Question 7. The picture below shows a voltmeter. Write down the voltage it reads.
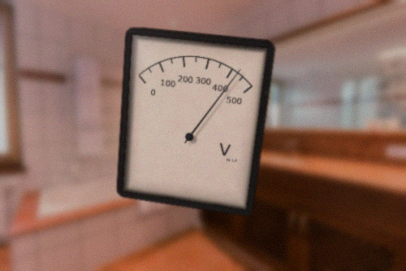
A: 425 V
